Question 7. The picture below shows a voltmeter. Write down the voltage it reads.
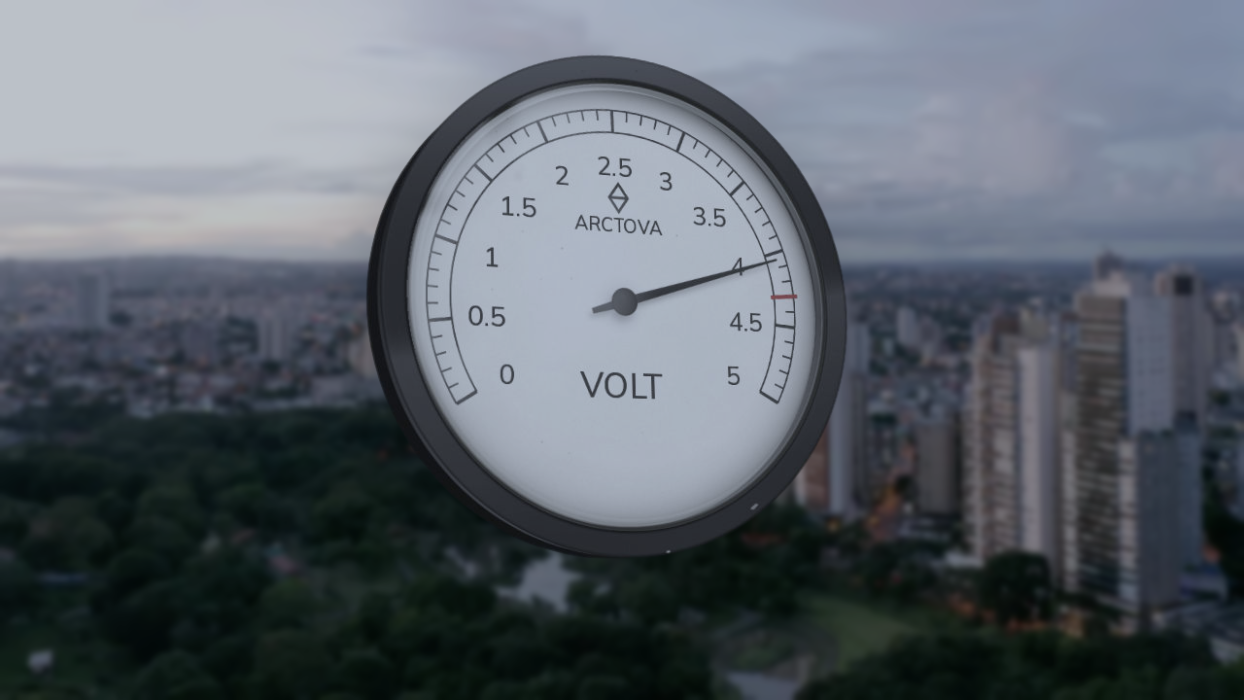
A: 4.05 V
